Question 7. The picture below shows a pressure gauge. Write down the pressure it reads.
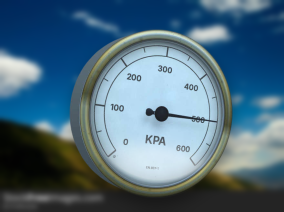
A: 500 kPa
